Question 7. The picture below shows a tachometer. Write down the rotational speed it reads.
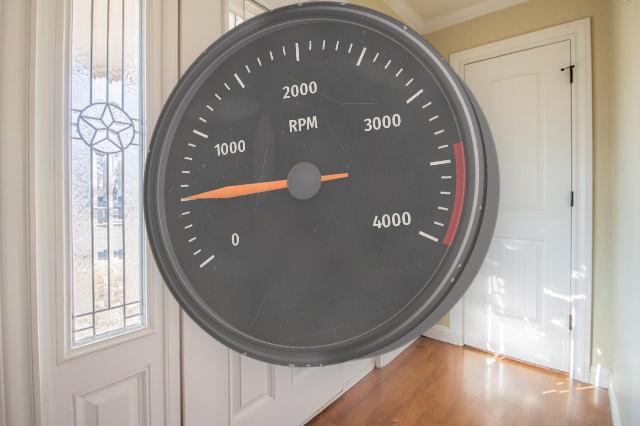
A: 500 rpm
